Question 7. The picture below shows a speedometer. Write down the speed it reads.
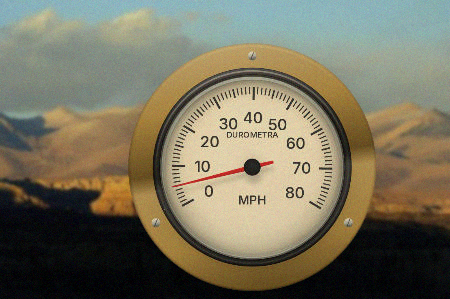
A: 5 mph
